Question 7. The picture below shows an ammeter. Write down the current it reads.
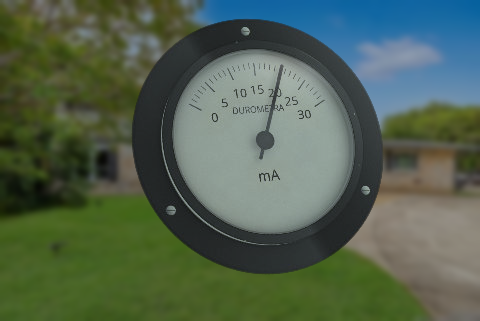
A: 20 mA
